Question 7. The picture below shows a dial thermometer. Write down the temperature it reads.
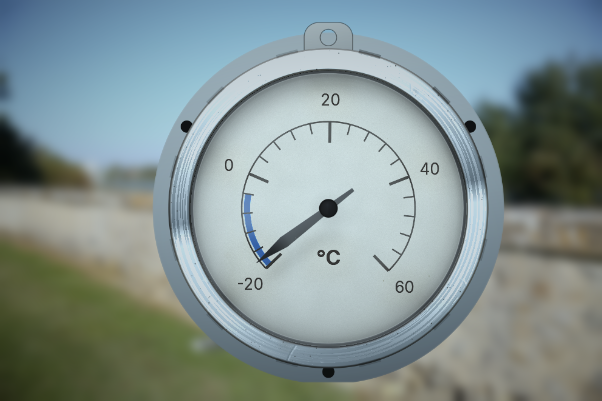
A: -18 °C
